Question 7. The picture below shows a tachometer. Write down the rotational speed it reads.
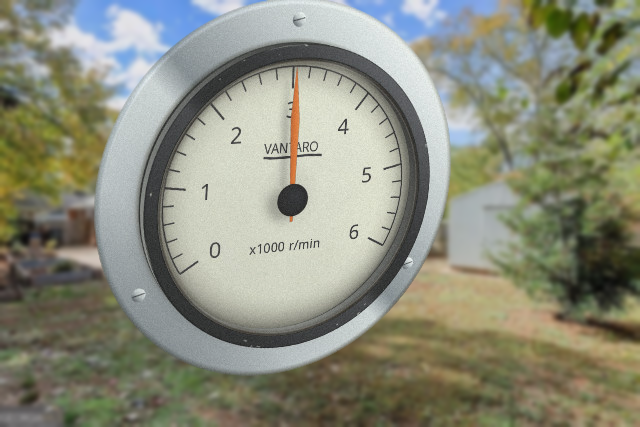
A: 3000 rpm
